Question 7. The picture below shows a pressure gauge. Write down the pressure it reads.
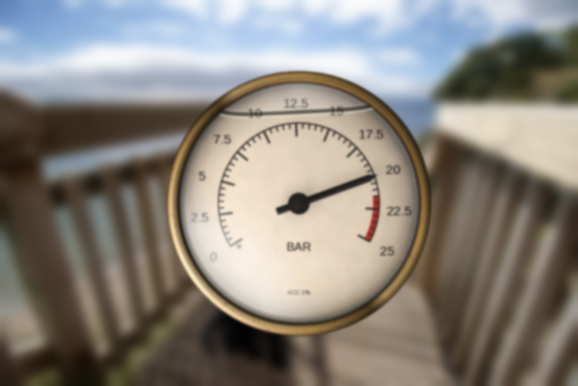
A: 20 bar
